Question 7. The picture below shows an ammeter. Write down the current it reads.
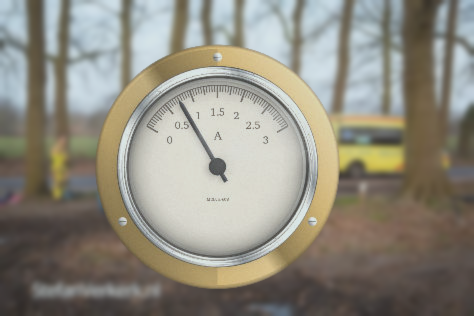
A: 0.75 A
